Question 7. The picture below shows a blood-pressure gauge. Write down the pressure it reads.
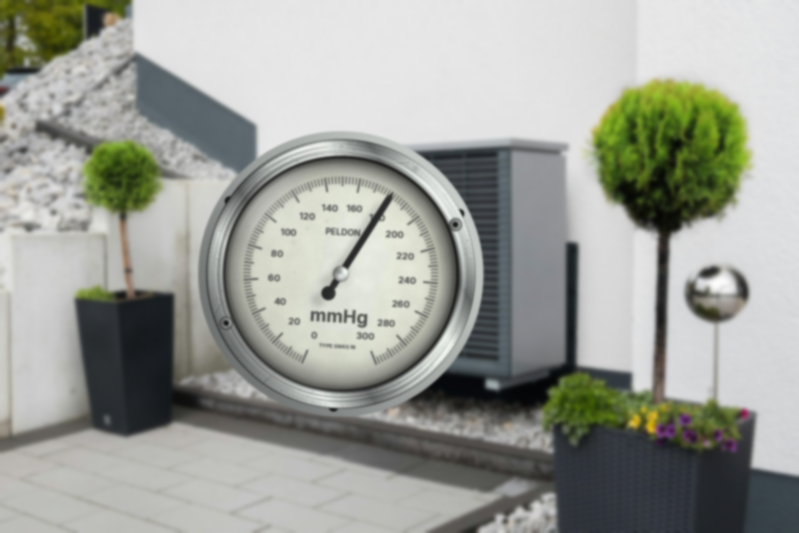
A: 180 mmHg
